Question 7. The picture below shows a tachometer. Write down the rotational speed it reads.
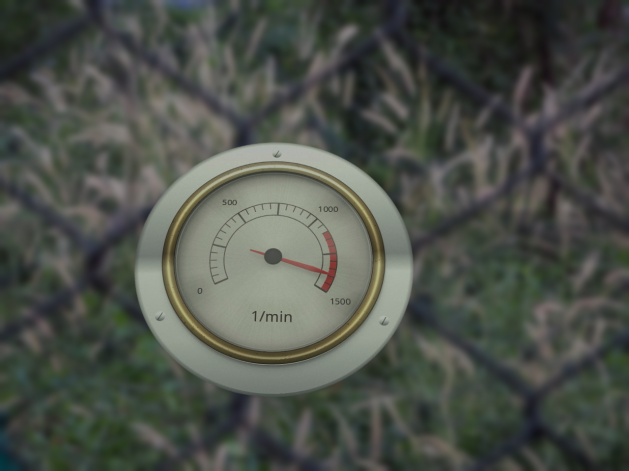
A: 1400 rpm
